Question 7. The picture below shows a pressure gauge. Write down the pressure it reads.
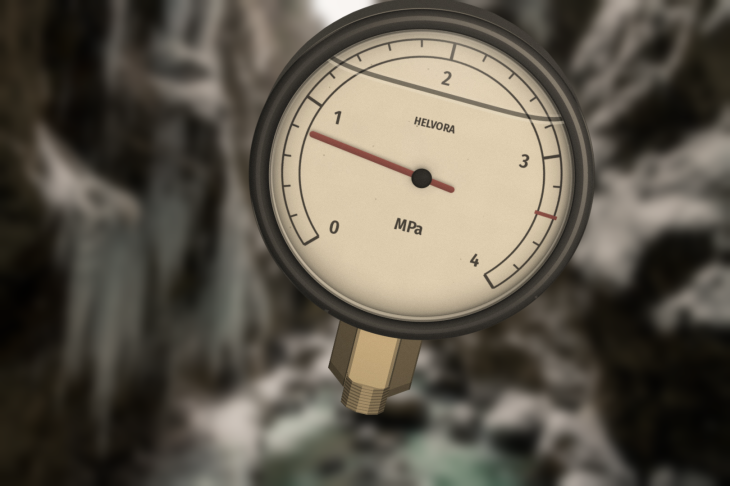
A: 0.8 MPa
